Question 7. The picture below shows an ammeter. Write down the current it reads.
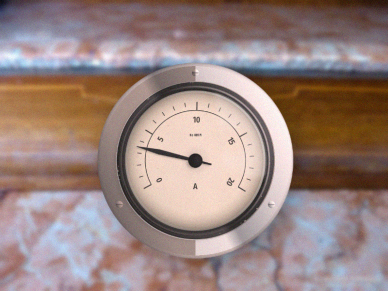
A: 3.5 A
